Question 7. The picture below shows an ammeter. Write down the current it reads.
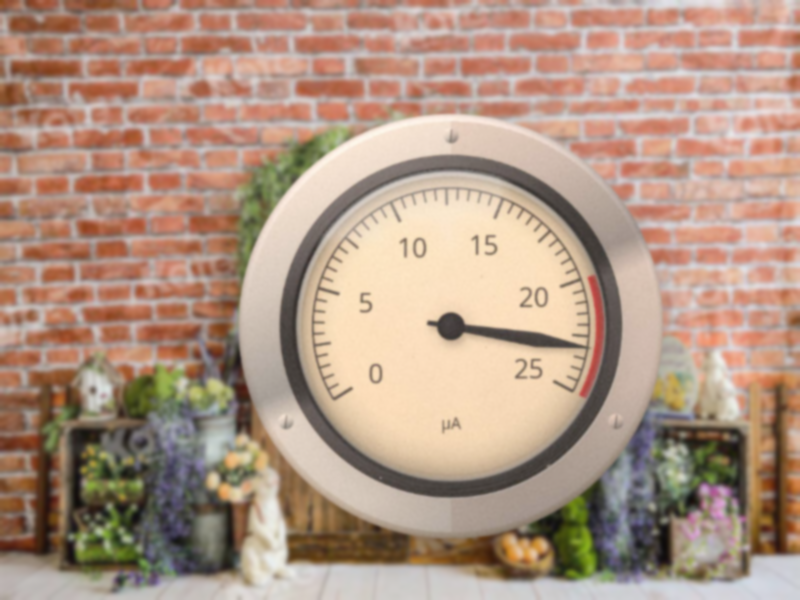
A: 23 µA
